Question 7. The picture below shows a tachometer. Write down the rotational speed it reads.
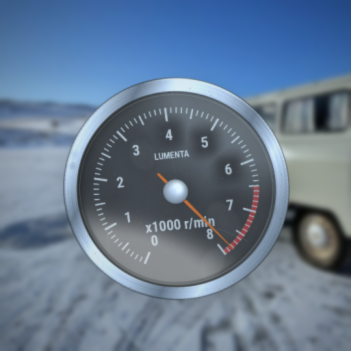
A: 7800 rpm
